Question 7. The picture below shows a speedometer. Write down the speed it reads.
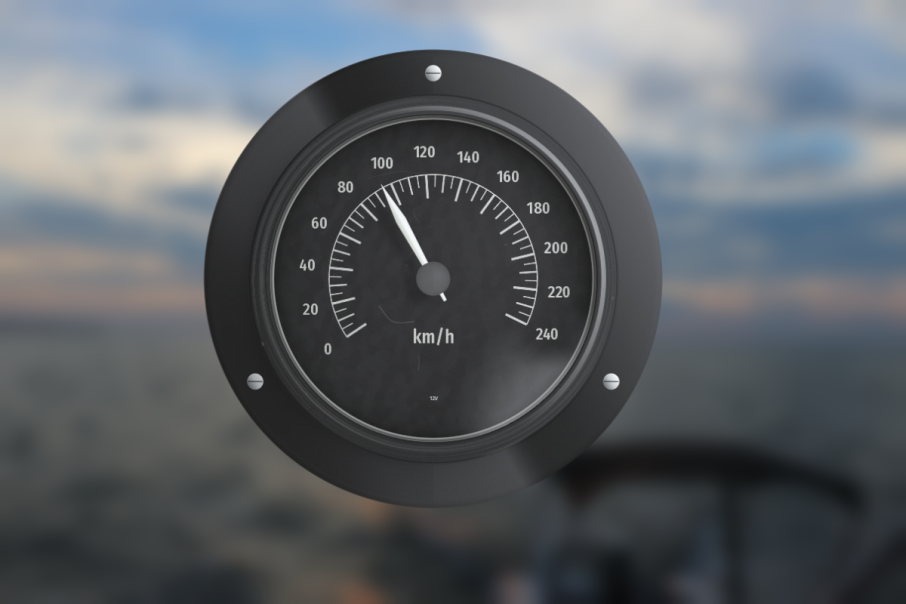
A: 95 km/h
